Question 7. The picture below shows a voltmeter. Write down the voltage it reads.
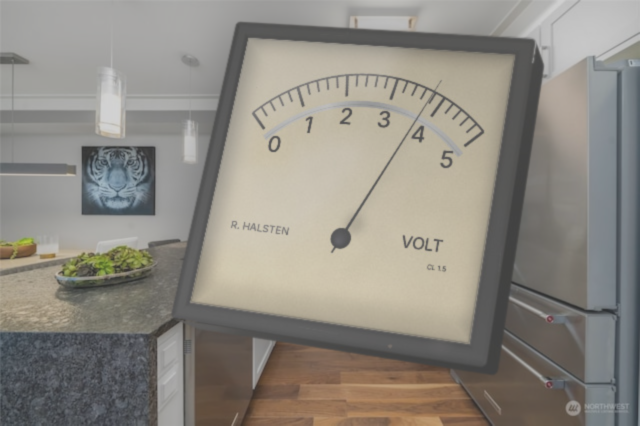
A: 3.8 V
